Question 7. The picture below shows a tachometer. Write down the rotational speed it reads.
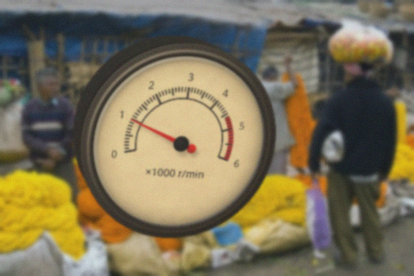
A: 1000 rpm
